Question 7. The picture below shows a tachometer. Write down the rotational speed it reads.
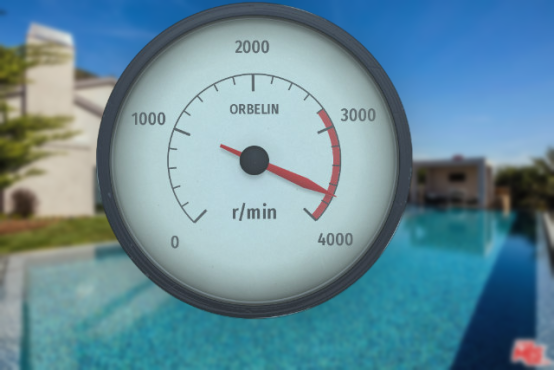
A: 3700 rpm
